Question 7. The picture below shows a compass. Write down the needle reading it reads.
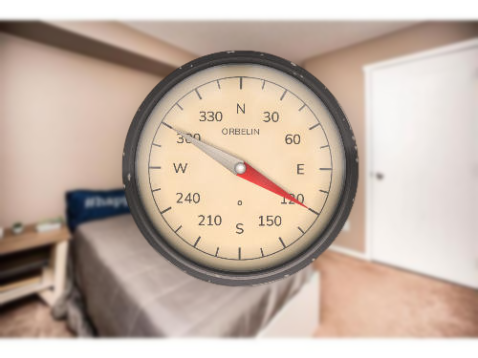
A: 120 °
